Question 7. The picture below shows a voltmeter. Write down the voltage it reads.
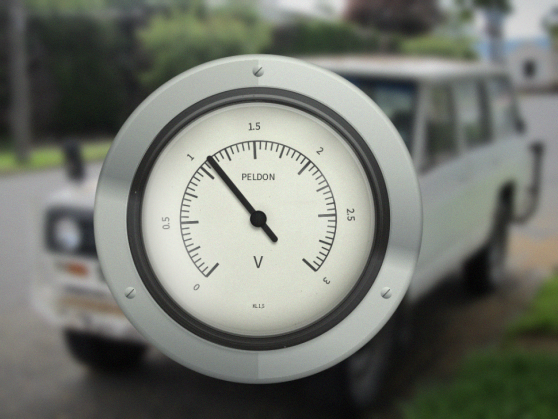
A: 1.1 V
